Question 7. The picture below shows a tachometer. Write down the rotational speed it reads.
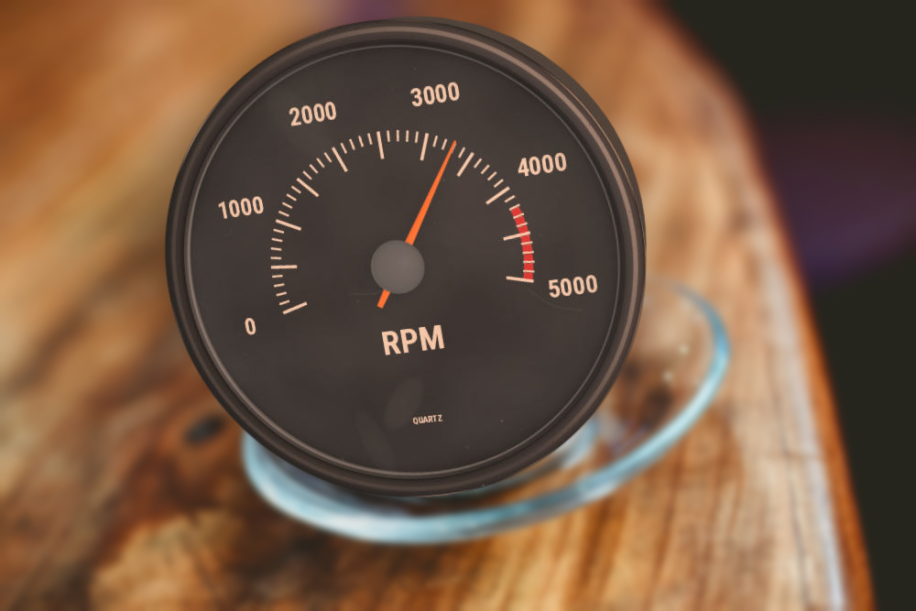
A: 3300 rpm
